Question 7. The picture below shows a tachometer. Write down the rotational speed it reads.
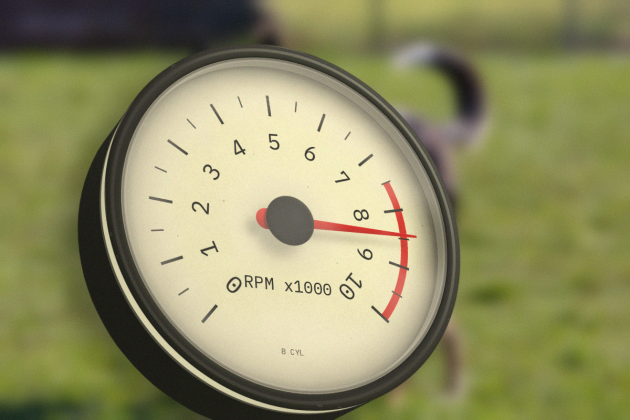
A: 8500 rpm
